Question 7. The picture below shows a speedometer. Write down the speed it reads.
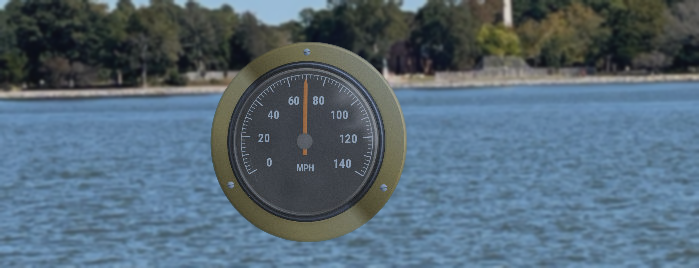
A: 70 mph
